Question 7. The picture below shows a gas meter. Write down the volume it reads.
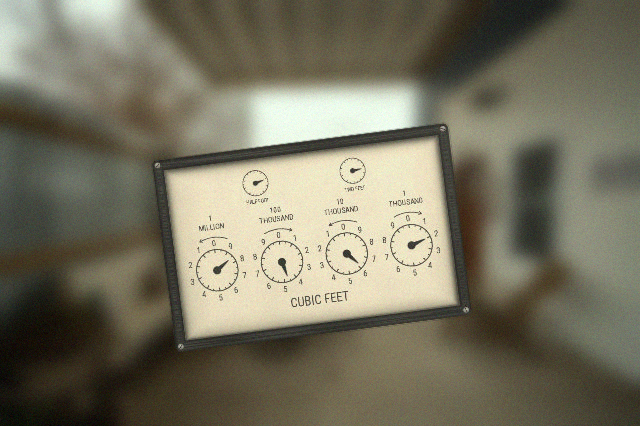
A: 846200 ft³
